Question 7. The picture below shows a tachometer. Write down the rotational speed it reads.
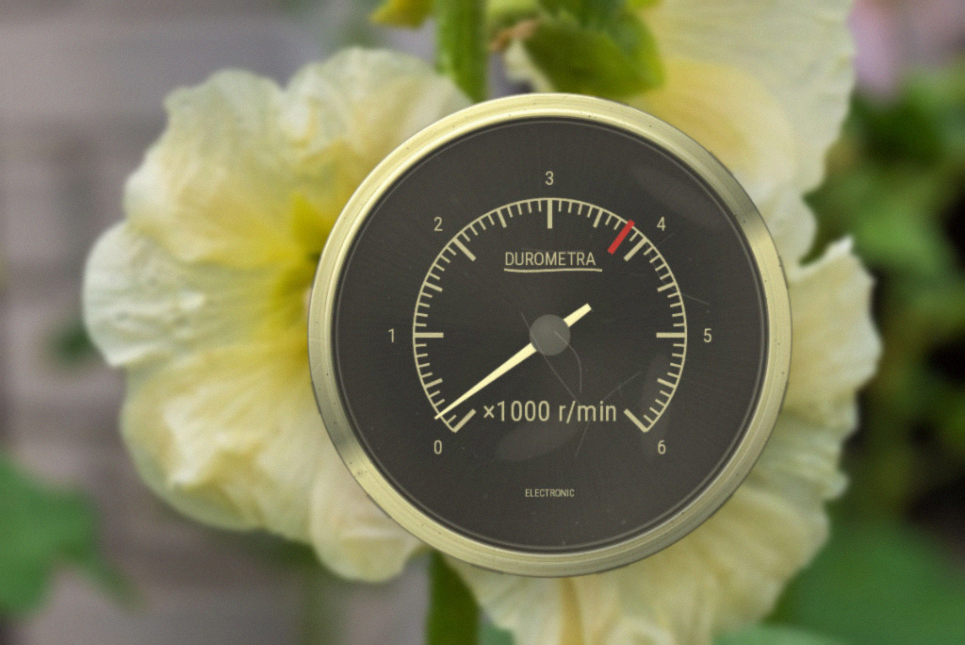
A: 200 rpm
